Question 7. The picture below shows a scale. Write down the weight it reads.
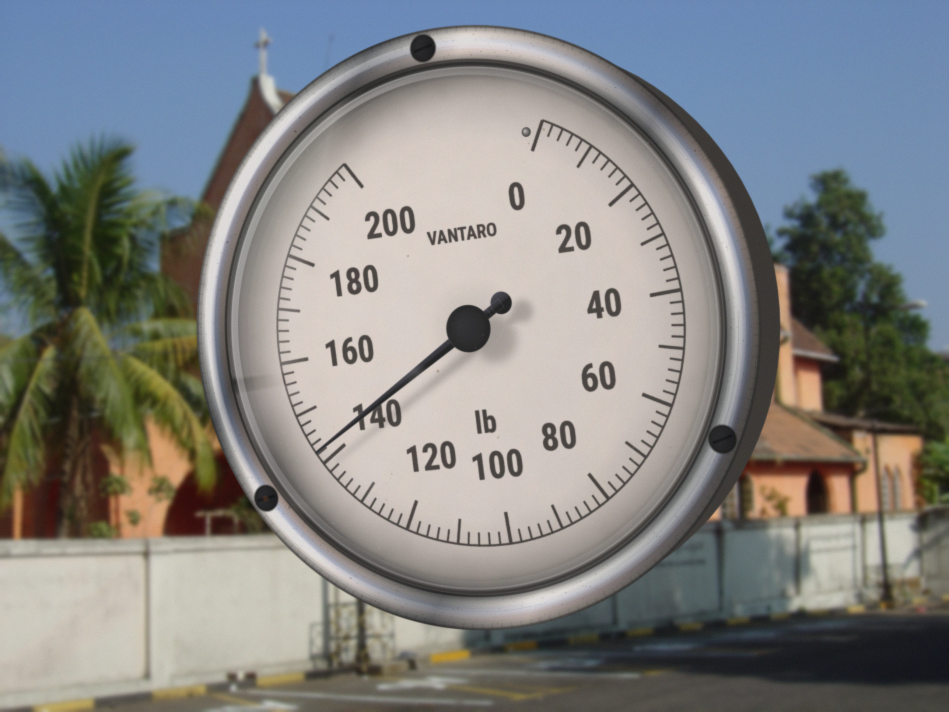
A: 142 lb
